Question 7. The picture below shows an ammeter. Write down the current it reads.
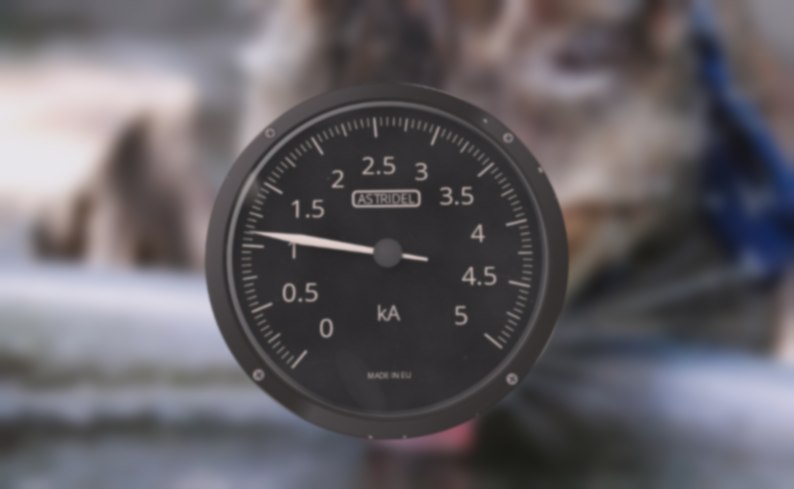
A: 1.1 kA
